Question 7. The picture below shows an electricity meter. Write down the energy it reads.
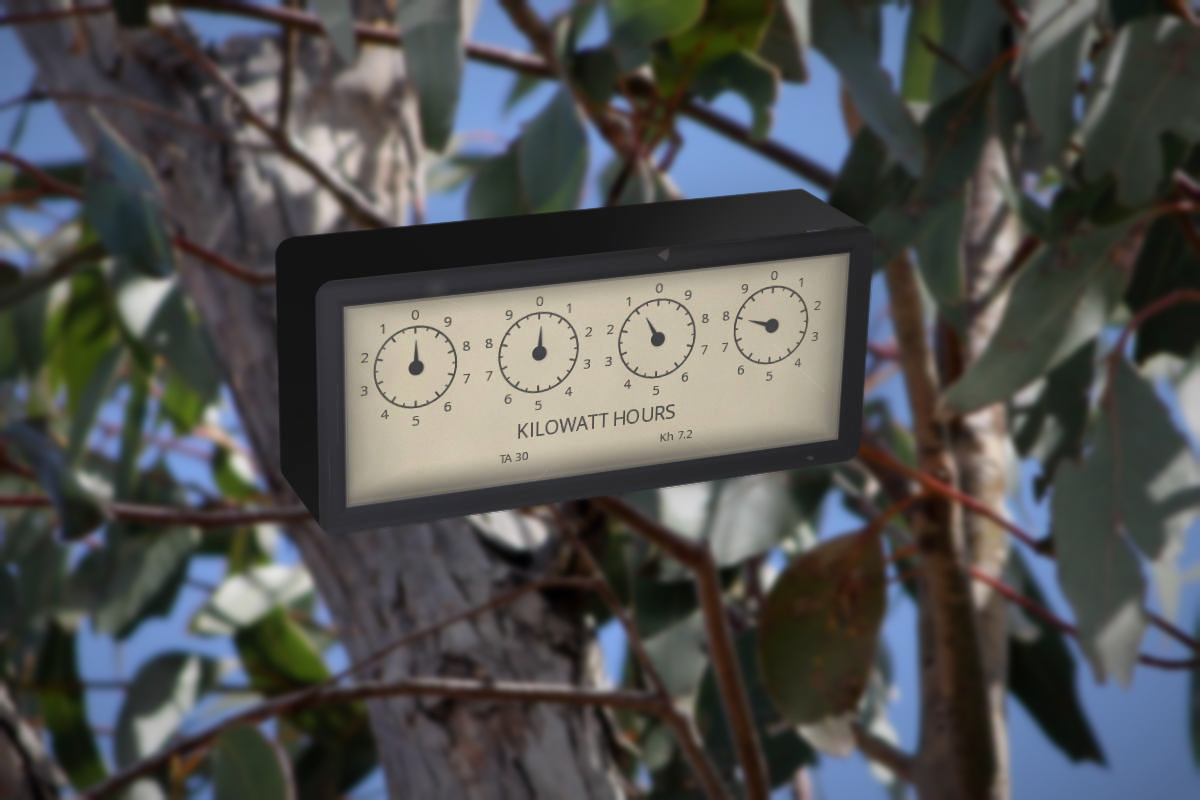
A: 8 kWh
